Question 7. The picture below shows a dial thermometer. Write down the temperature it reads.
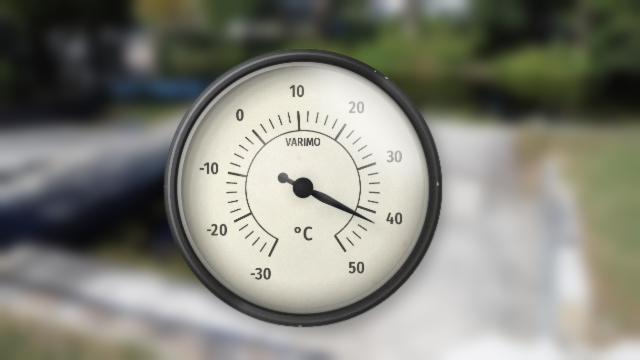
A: 42 °C
